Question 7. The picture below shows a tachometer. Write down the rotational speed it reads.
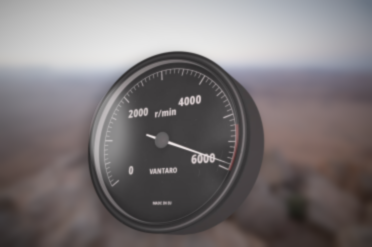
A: 5900 rpm
